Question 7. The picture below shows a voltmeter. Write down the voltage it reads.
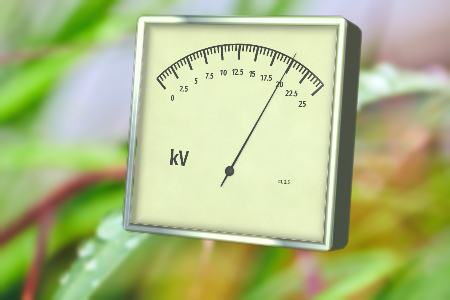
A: 20 kV
